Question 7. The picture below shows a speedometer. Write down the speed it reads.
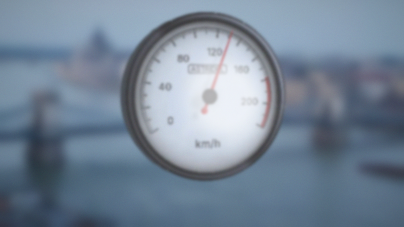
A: 130 km/h
